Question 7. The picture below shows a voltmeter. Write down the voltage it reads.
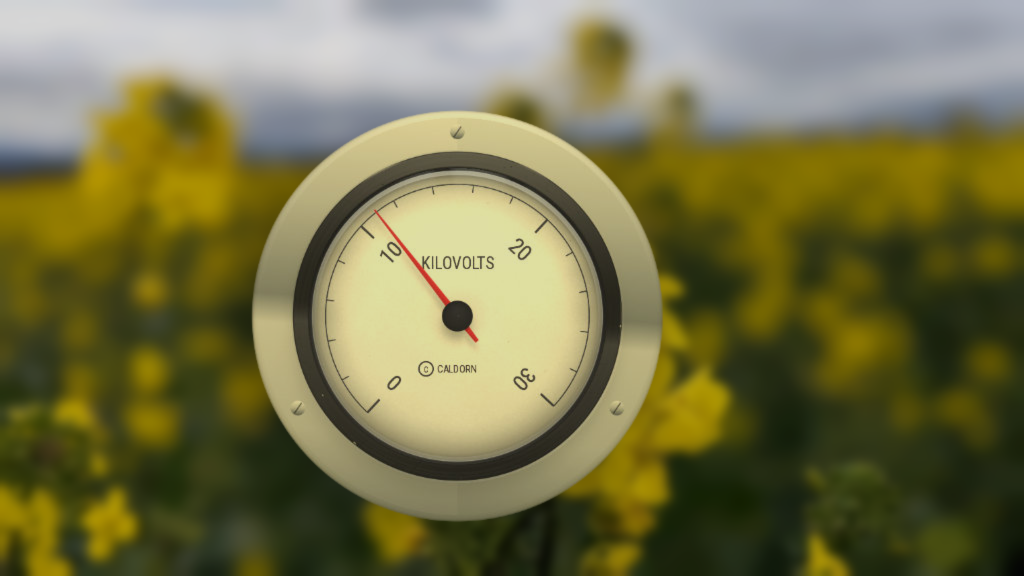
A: 11 kV
